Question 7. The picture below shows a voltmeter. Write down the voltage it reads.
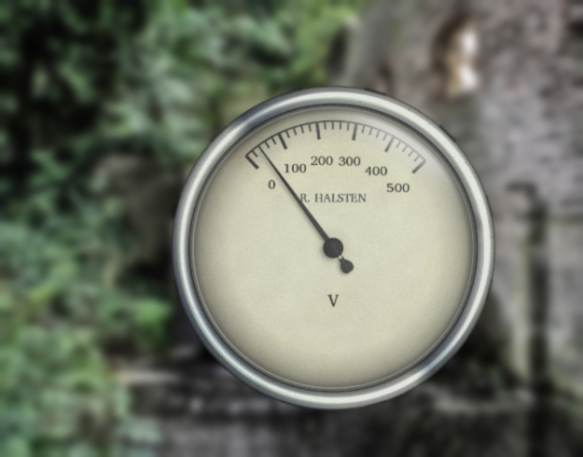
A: 40 V
